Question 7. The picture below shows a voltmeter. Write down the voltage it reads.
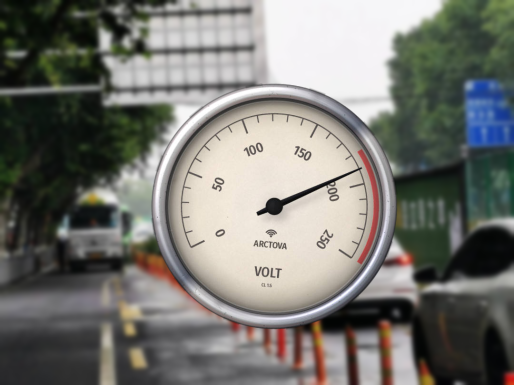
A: 190 V
